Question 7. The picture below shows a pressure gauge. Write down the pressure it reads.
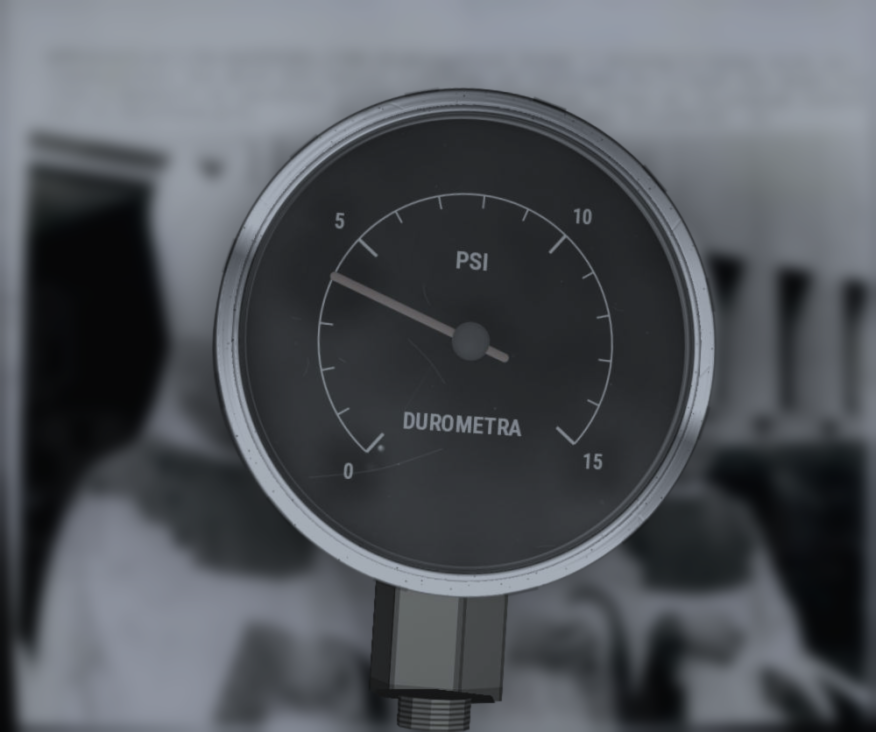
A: 4 psi
